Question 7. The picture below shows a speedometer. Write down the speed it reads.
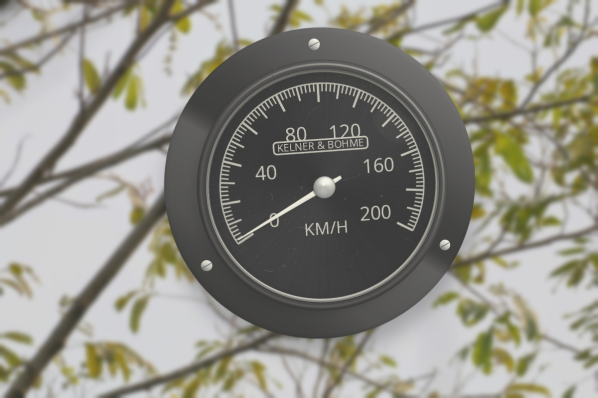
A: 2 km/h
